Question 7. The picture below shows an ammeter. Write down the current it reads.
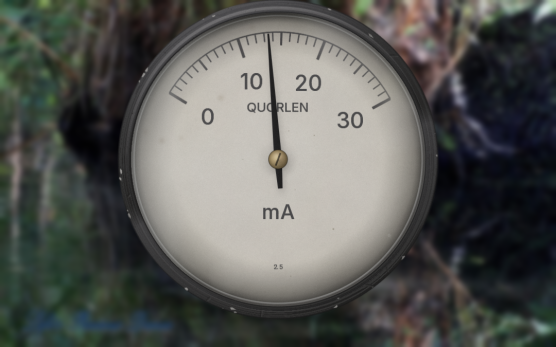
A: 13.5 mA
